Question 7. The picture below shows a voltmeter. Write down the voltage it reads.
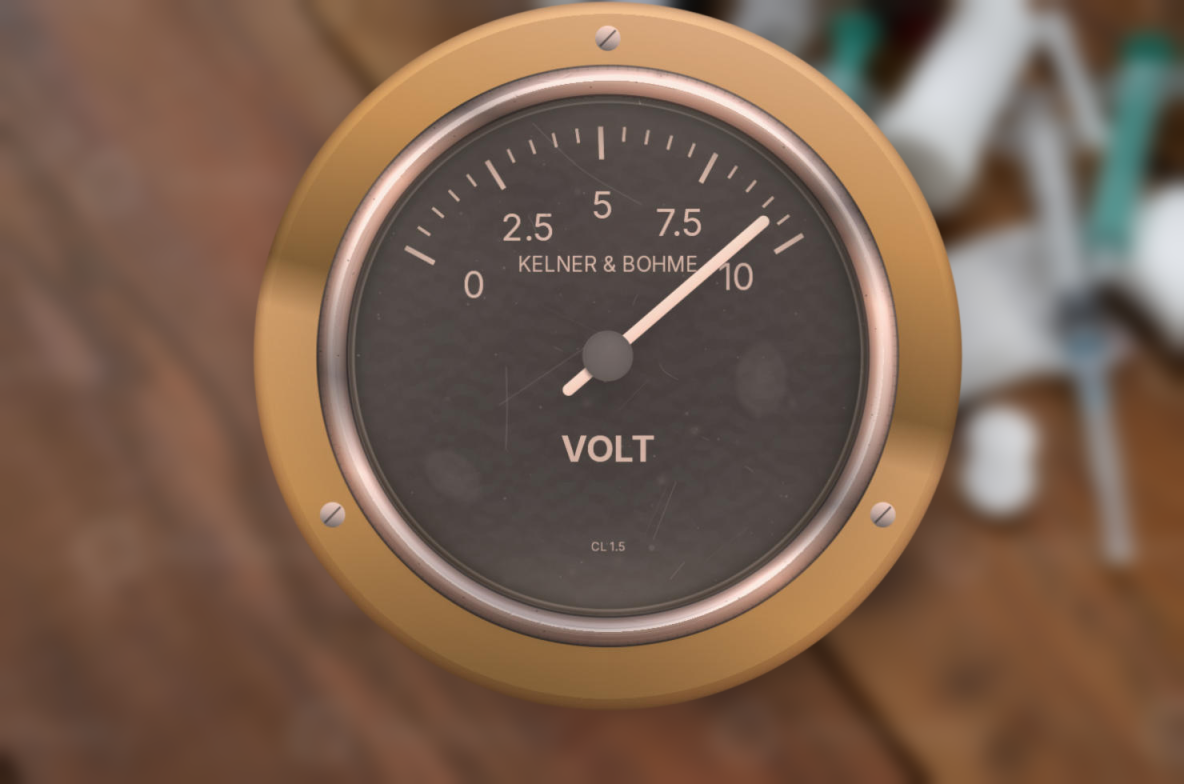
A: 9.25 V
